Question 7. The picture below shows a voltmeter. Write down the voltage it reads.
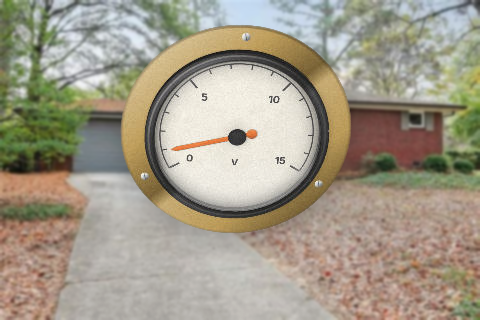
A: 1 V
